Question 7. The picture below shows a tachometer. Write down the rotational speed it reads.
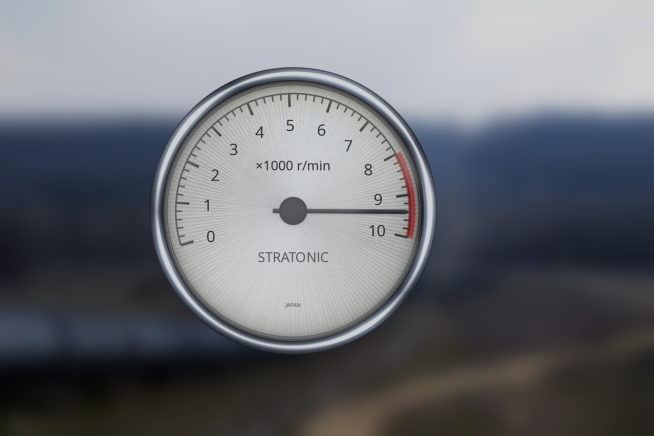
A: 9400 rpm
